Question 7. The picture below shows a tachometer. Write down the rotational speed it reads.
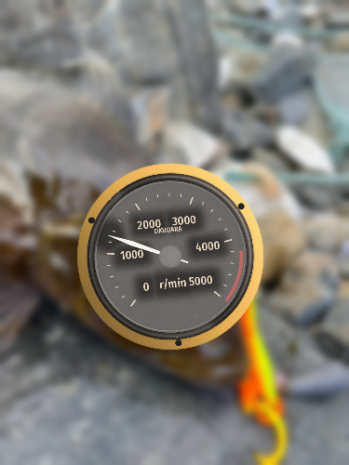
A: 1300 rpm
